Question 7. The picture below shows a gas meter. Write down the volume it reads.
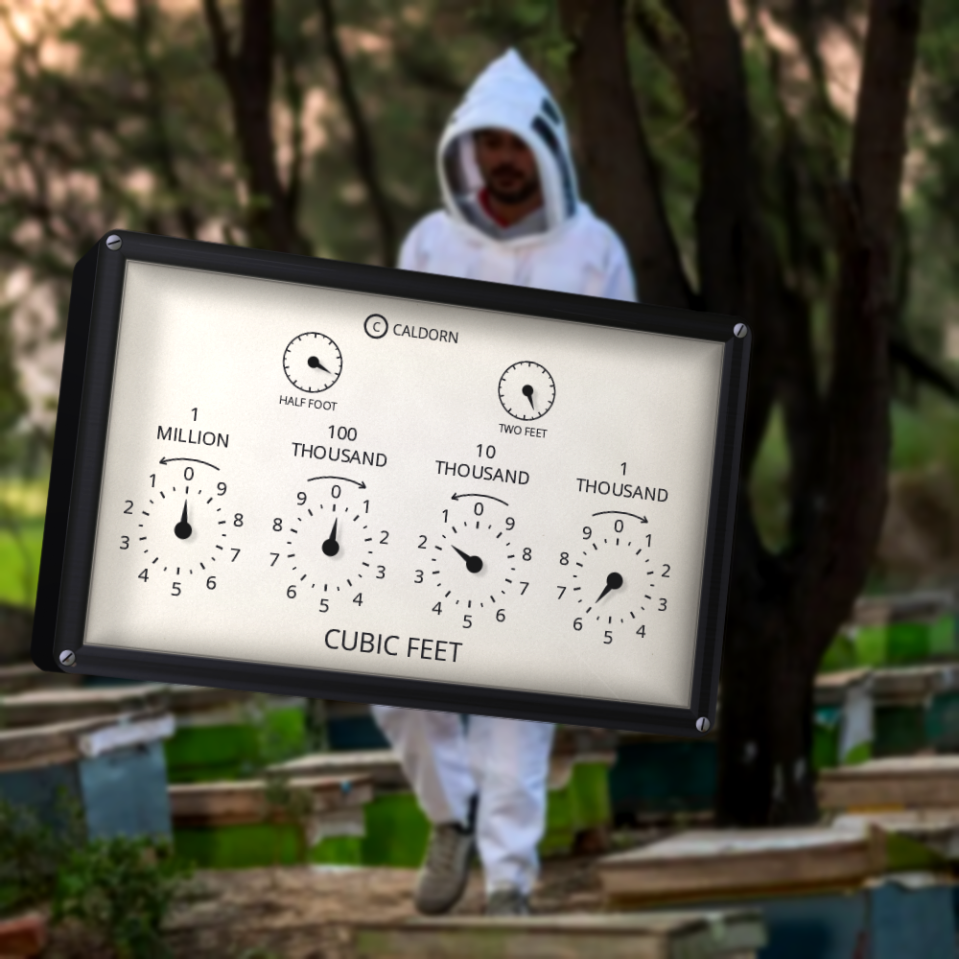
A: 1600 ft³
